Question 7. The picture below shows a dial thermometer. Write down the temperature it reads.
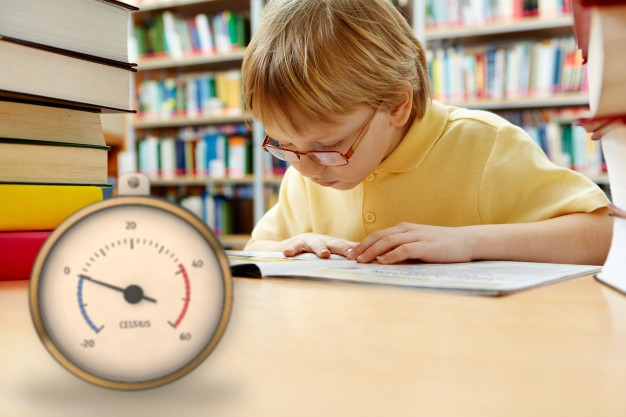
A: 0 °C
